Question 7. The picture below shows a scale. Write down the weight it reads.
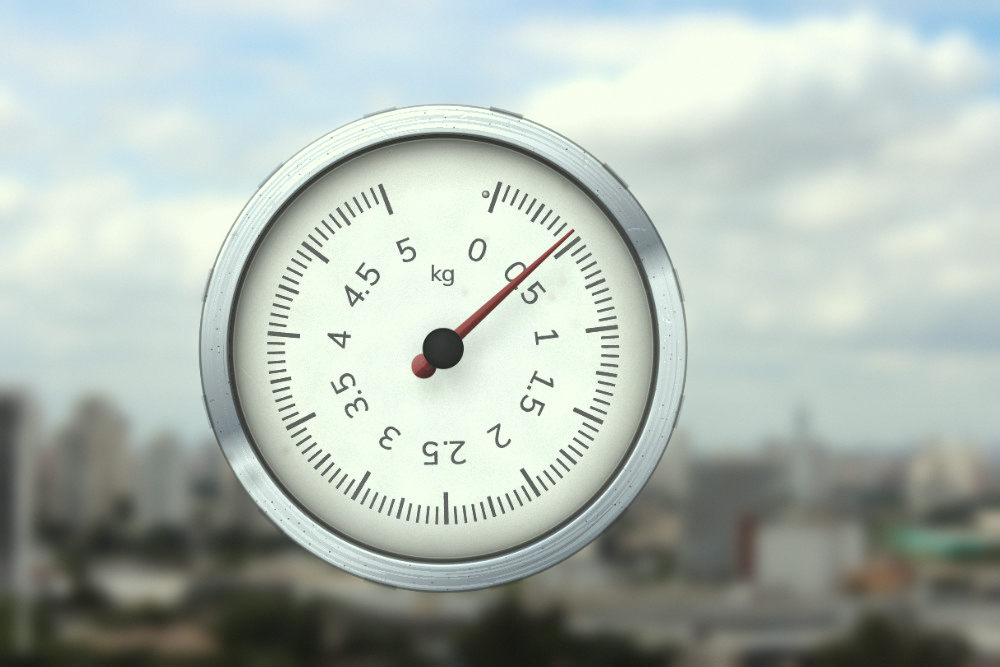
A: 0.45 kg
